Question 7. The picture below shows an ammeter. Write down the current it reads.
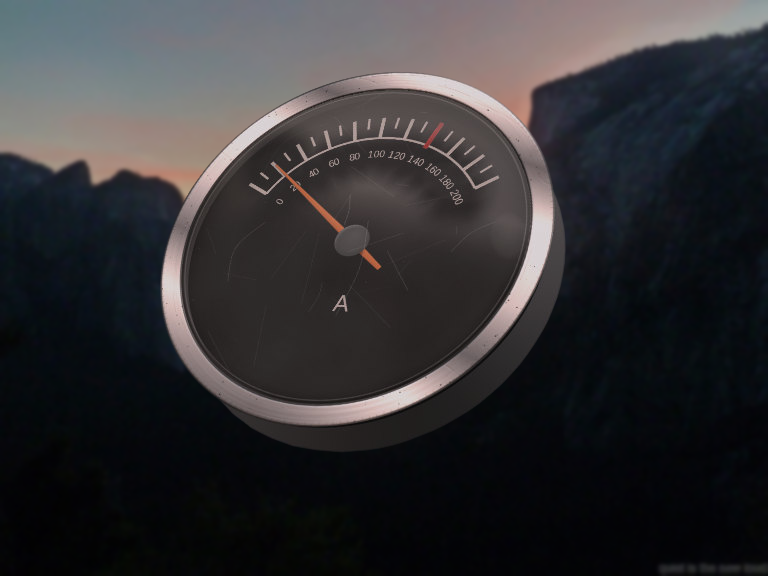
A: 20 A
